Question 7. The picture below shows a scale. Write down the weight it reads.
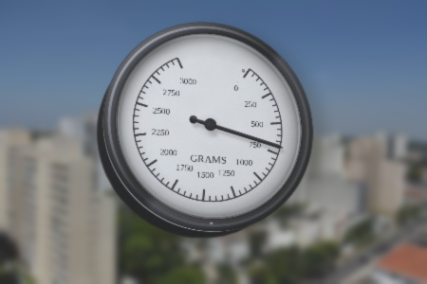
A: 700 g
